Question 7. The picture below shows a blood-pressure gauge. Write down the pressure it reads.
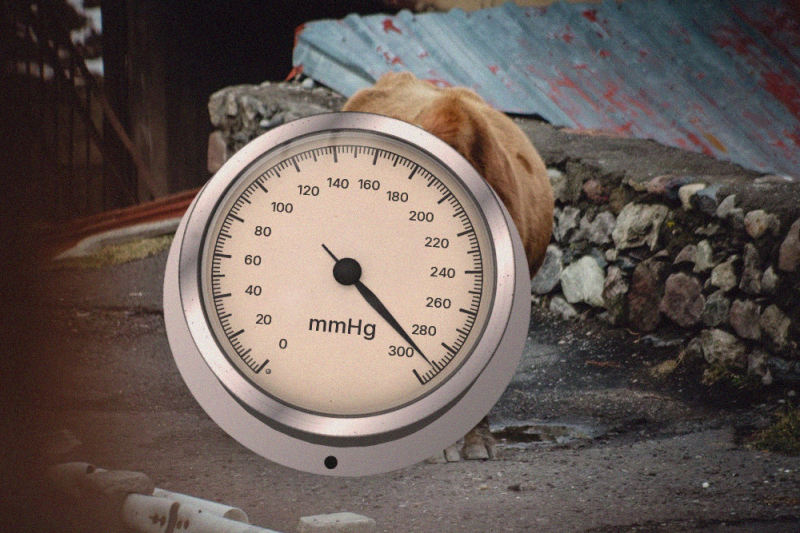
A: 292 mmHg
